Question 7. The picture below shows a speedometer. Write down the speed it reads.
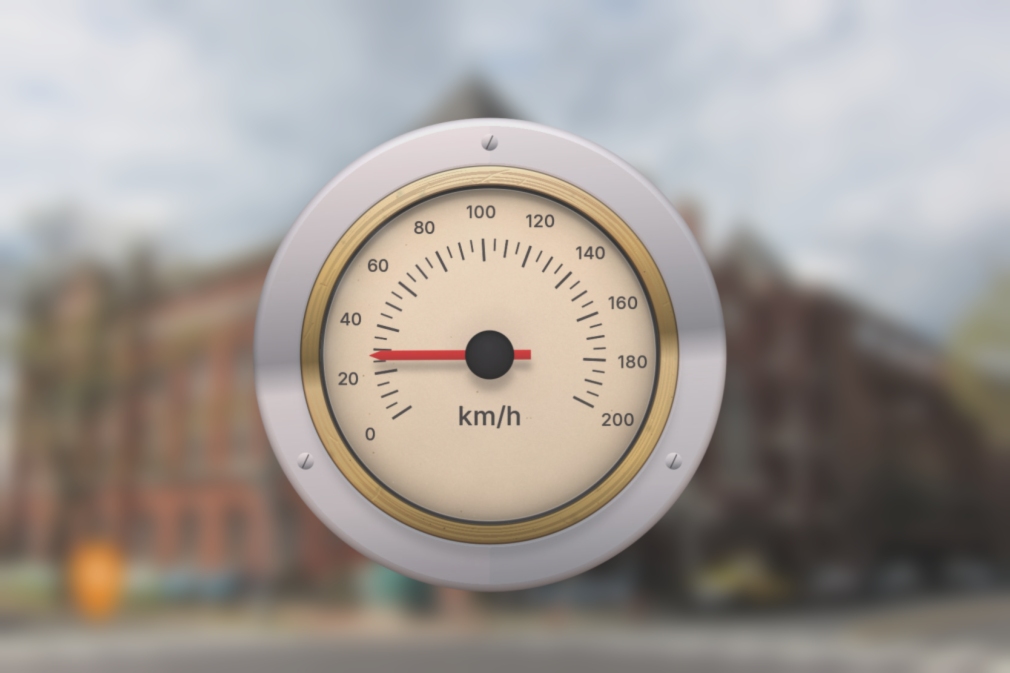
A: 27.5 km/h
